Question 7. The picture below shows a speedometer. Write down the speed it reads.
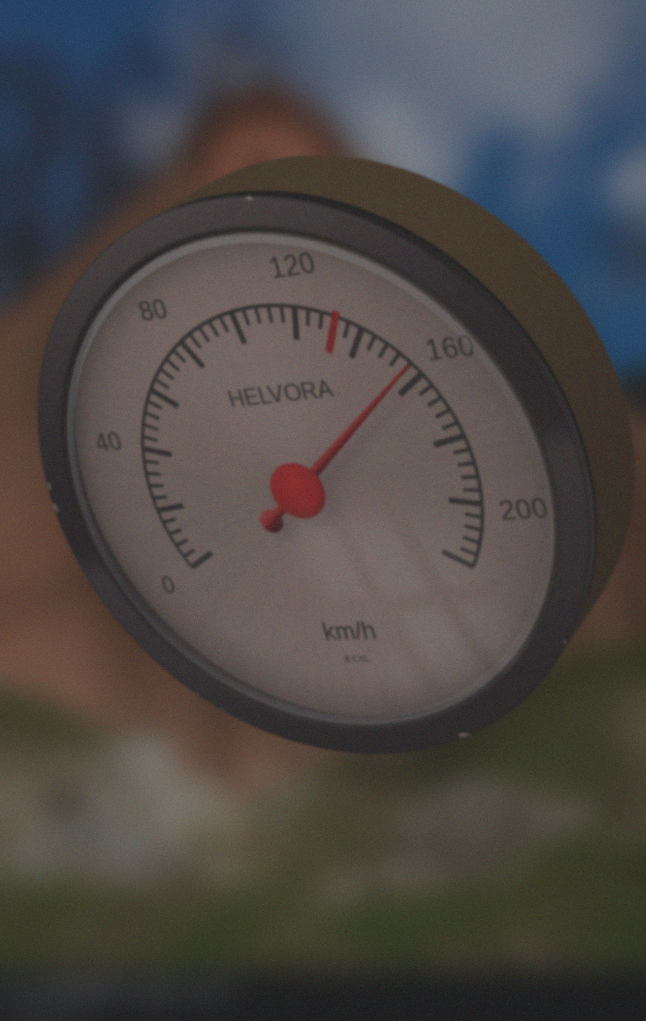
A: 156 km/h
